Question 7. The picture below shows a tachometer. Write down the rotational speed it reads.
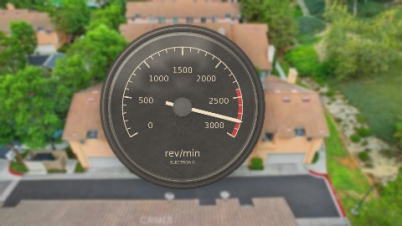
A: 2800 rpm
